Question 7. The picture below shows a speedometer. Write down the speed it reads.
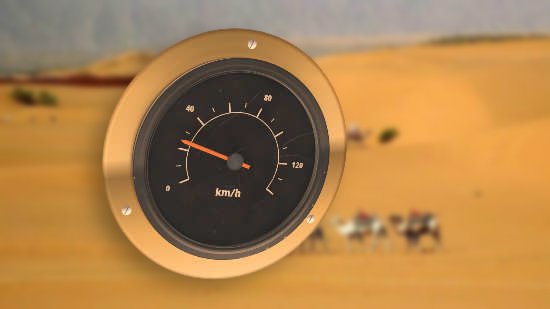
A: 25 km/h
